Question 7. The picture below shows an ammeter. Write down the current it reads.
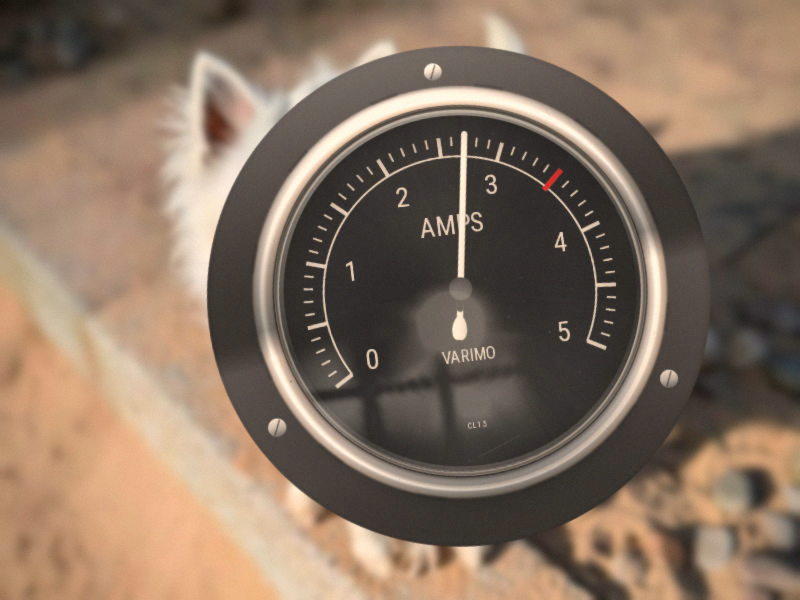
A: 2.7 A
